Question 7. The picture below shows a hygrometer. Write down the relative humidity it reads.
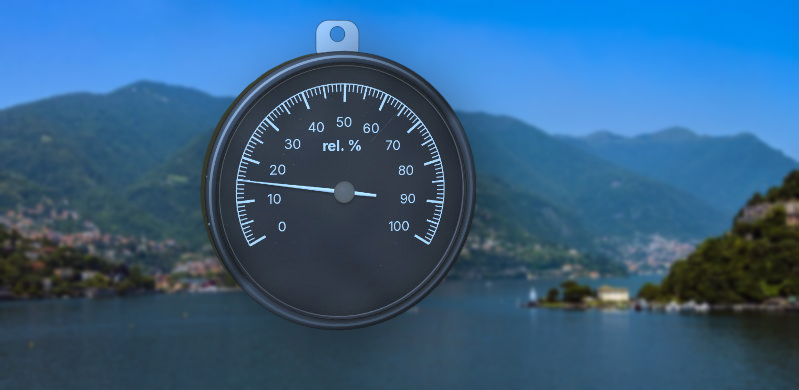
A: 15 %
